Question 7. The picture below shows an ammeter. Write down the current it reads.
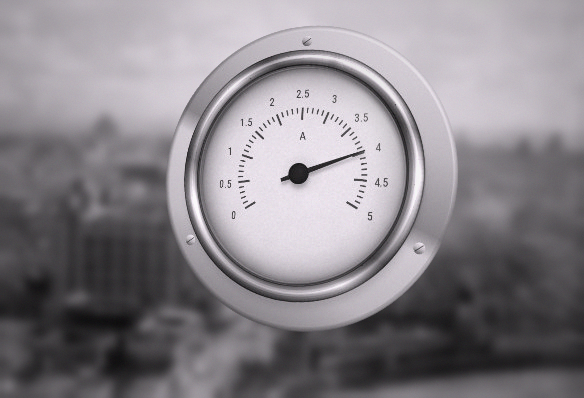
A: 4 A
